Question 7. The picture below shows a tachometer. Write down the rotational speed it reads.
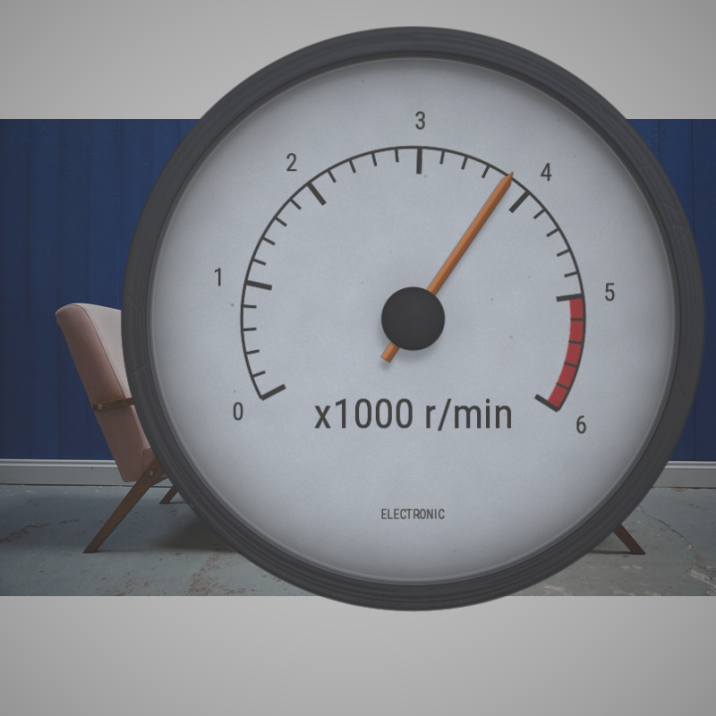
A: 3800 rpm
